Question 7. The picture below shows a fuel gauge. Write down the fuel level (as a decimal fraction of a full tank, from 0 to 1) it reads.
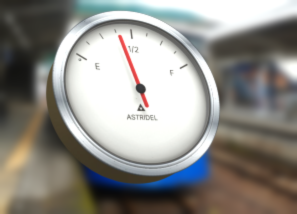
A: 0.375
